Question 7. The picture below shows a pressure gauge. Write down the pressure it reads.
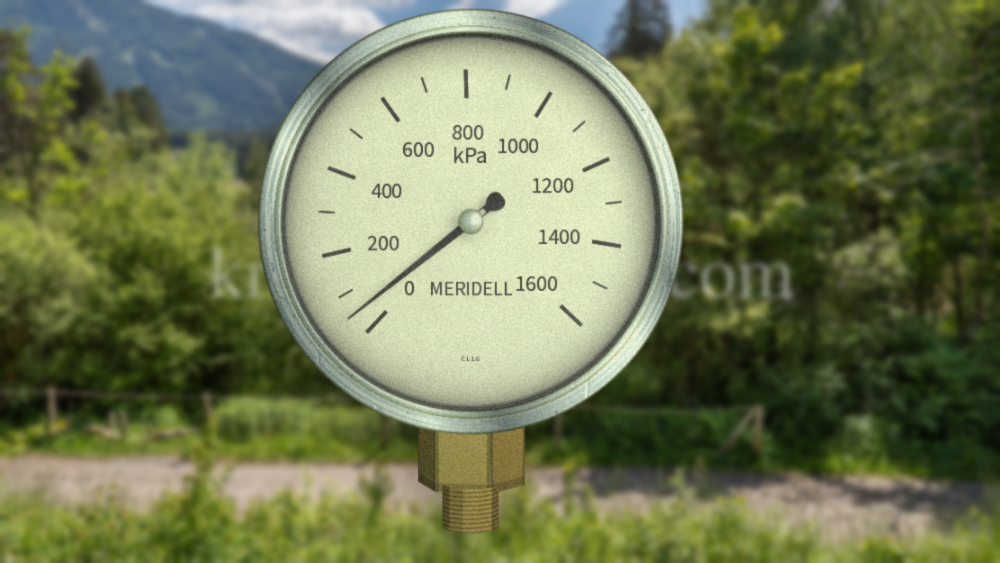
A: 50 kPa
